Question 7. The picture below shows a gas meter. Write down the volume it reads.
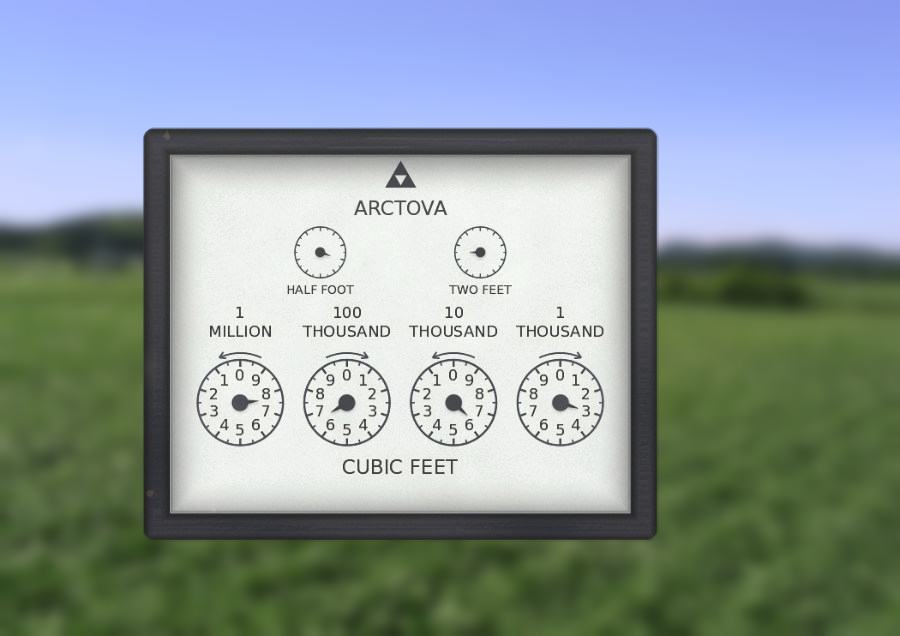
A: 766300 ft³
